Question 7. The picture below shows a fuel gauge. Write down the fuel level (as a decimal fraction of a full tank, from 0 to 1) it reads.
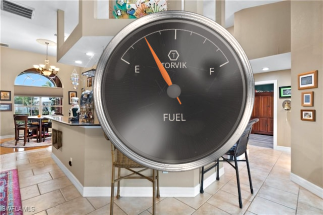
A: 0.25
